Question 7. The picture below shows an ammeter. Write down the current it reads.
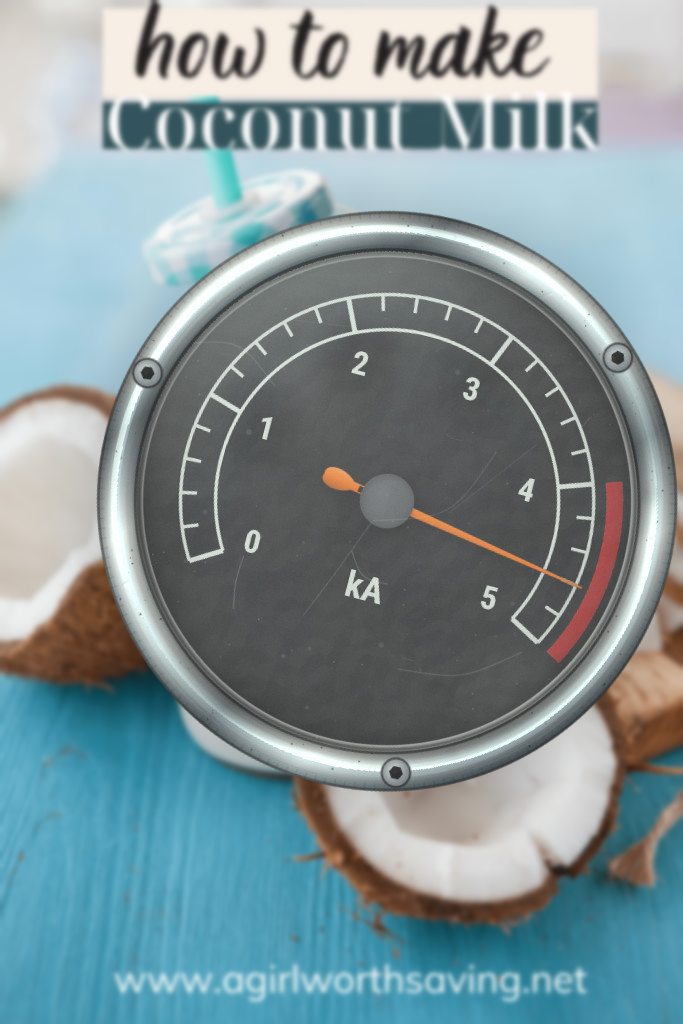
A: 4.6 kA
